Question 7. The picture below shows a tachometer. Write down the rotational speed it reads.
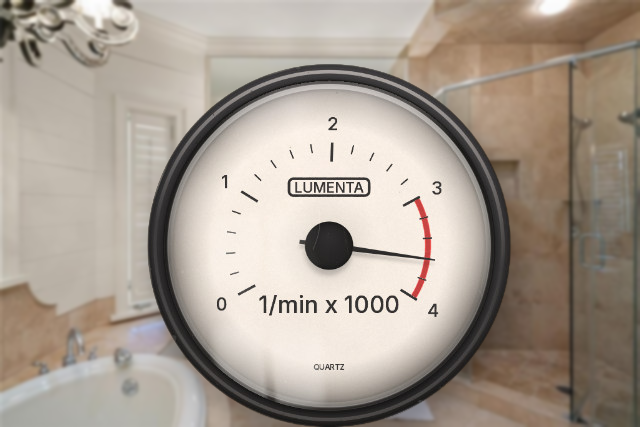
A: 3600 rpm
